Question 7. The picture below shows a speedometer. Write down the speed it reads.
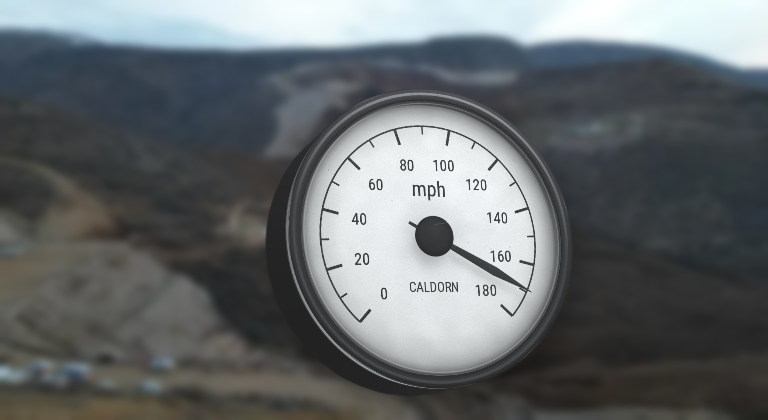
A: 170 mph
